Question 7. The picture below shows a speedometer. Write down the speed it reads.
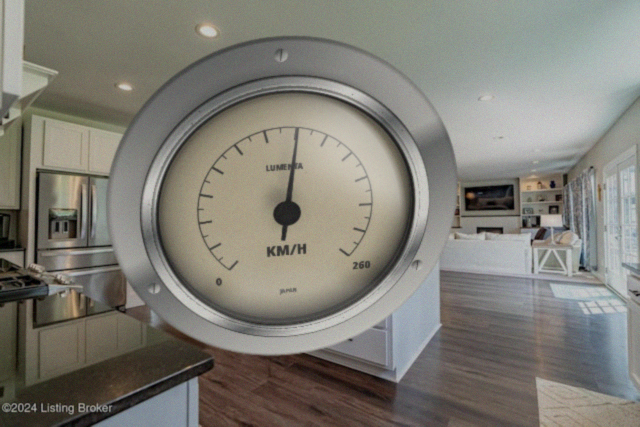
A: 140 km/h
